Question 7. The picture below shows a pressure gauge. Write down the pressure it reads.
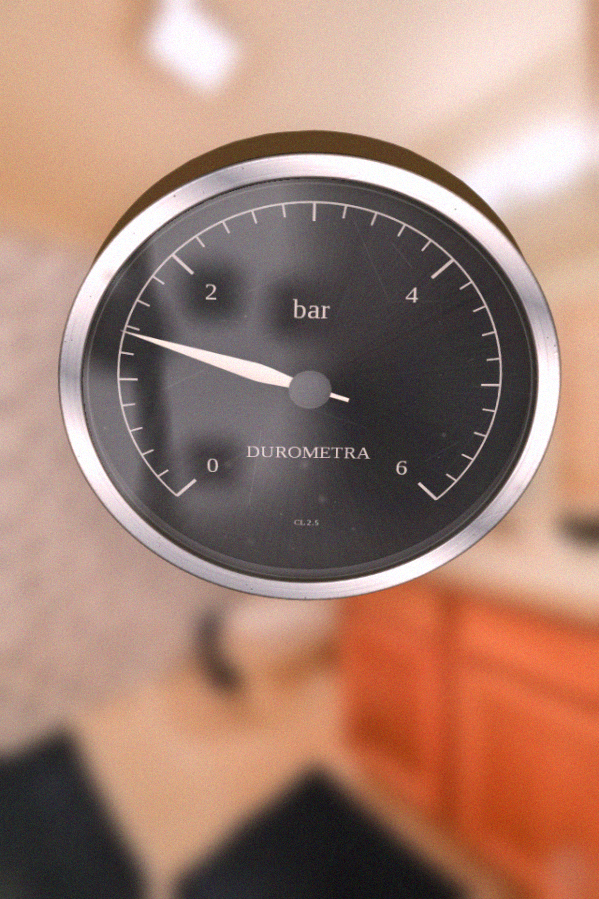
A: 1.4 bar
